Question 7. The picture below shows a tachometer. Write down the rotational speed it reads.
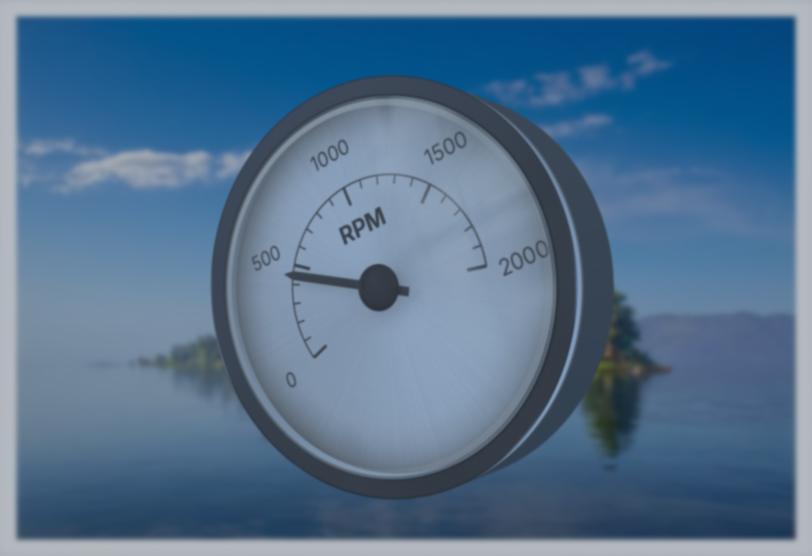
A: 450 rpm
